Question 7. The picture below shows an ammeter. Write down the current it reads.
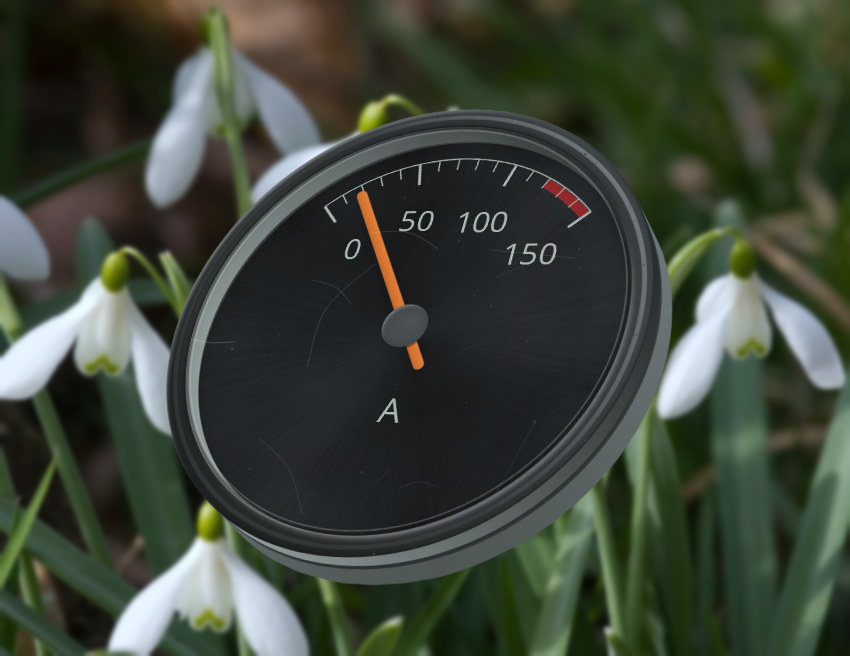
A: 20 A
